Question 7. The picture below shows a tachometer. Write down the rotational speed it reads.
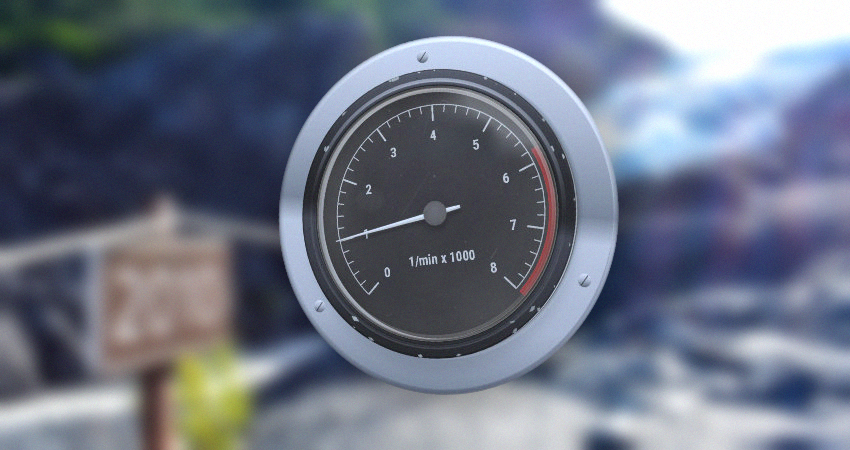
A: 1000 rpm
